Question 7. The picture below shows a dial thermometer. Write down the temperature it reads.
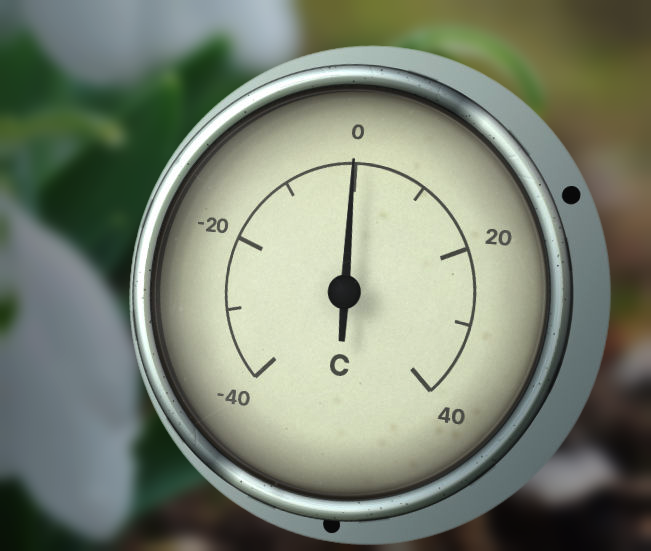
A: 0 °C
